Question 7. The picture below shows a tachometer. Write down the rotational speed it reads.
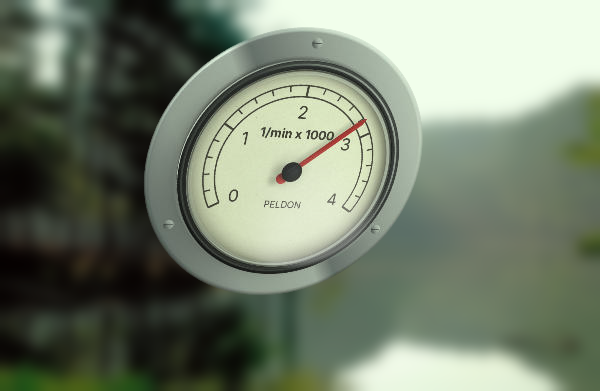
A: 2800 rpm
